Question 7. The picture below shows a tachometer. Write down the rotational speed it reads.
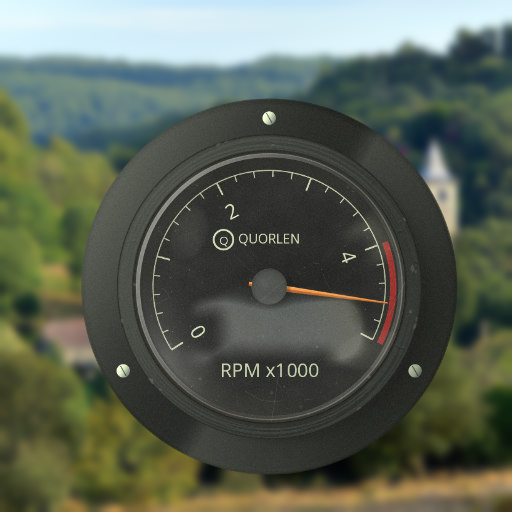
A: 4600 rpm
